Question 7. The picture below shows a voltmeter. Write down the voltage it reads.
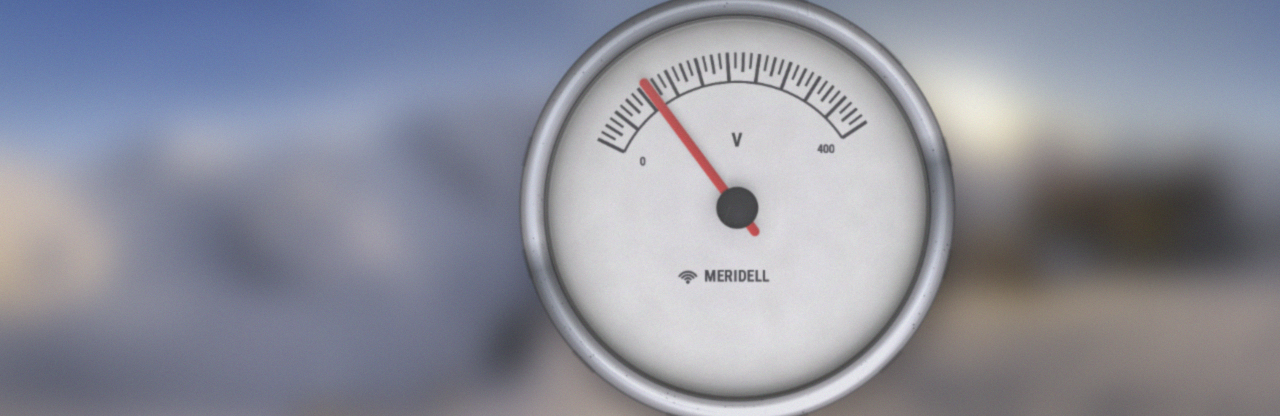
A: 90 V
